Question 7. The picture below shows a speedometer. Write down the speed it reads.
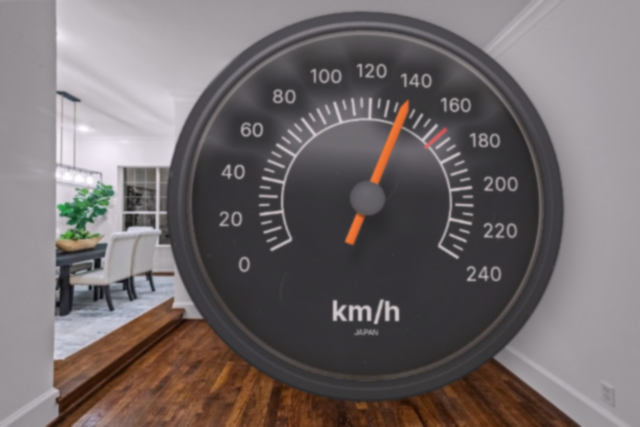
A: 140 km/h
